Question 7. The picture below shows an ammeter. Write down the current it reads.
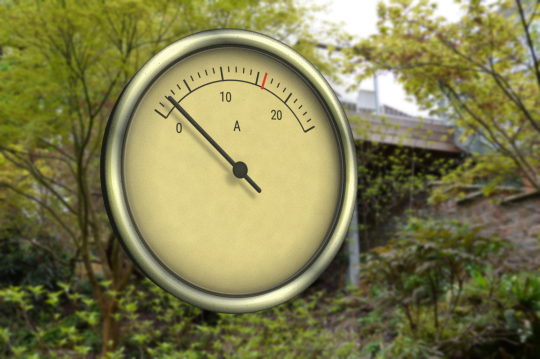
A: 2 A
